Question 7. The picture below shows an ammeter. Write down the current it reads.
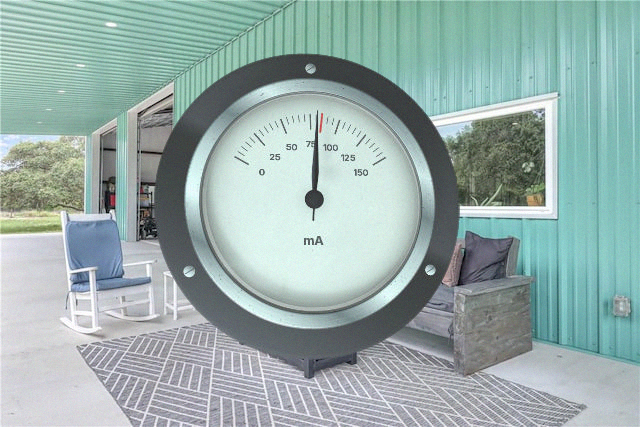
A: 80 mA
